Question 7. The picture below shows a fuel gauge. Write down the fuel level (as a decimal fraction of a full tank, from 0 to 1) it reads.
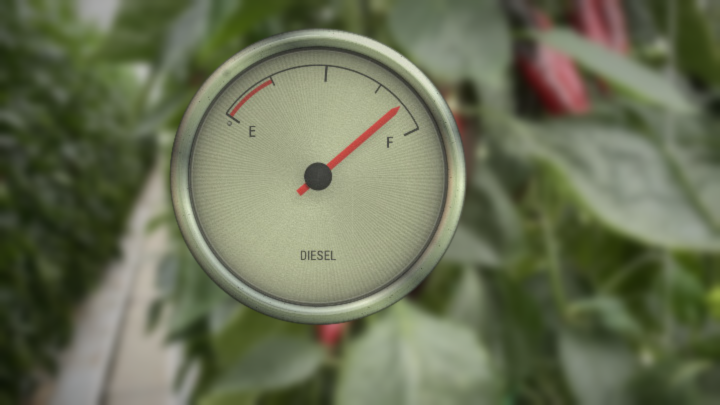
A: 0.875
